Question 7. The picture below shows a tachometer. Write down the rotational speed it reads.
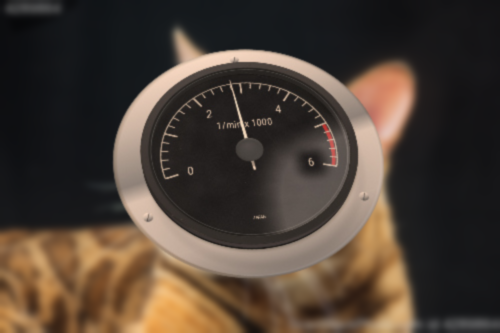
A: 2800 rpm
